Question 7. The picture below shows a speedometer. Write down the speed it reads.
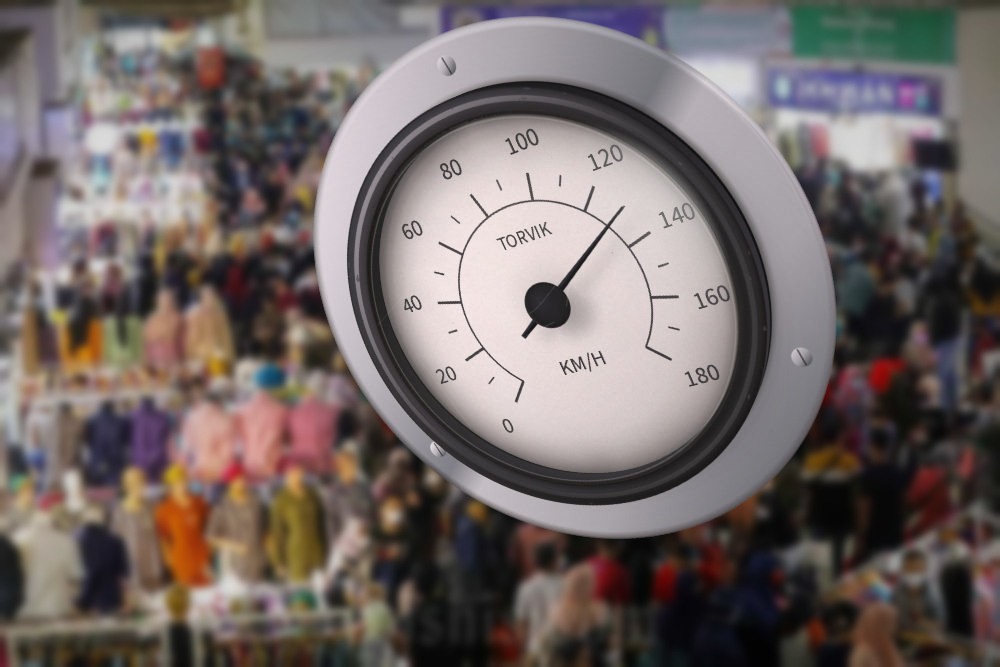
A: 130 km/h
